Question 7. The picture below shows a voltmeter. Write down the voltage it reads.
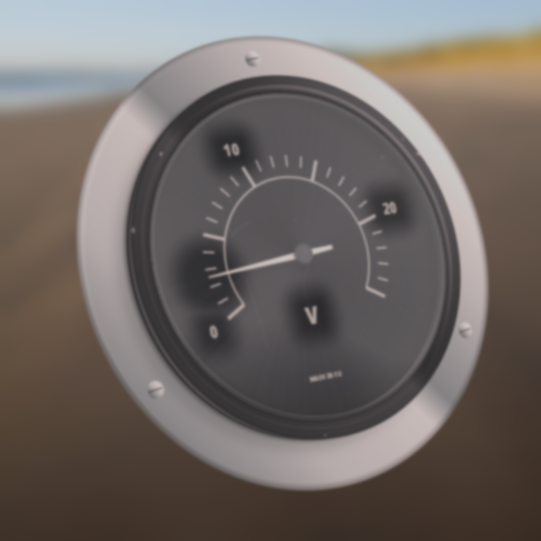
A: 2.5 V
